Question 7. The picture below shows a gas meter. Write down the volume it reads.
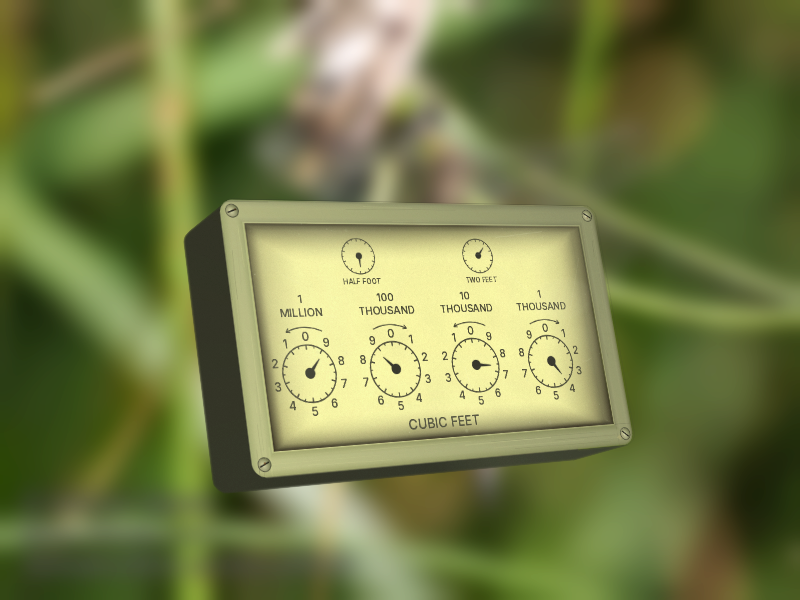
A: 887400 ft³
